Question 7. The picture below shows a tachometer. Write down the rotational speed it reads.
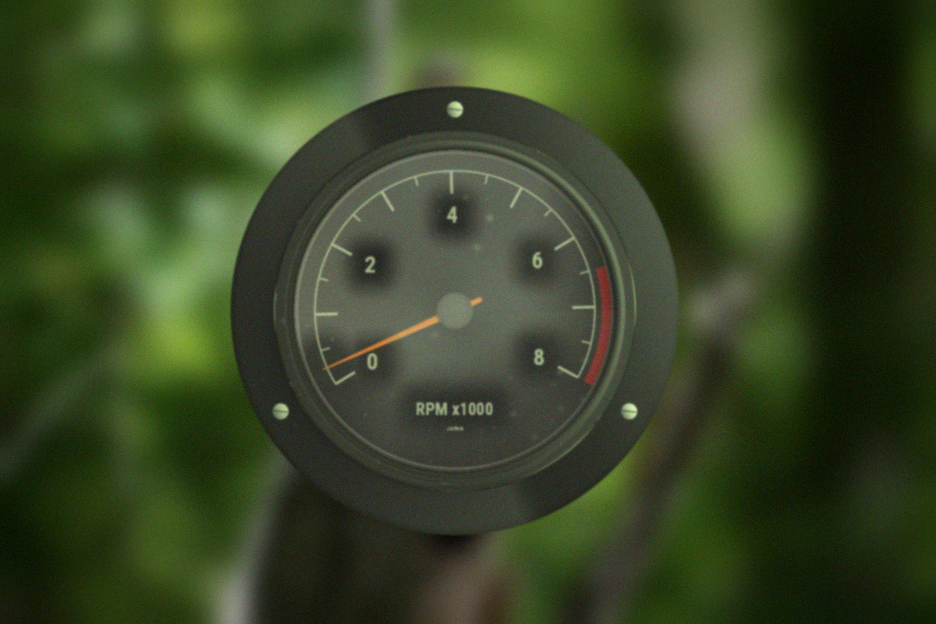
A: 250 rpm
